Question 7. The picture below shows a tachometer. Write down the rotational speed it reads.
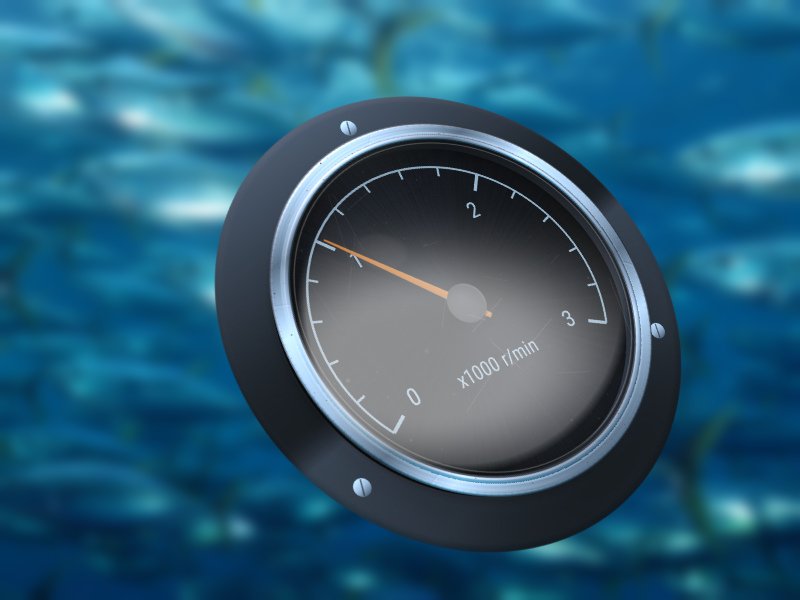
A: 1000 rpm
